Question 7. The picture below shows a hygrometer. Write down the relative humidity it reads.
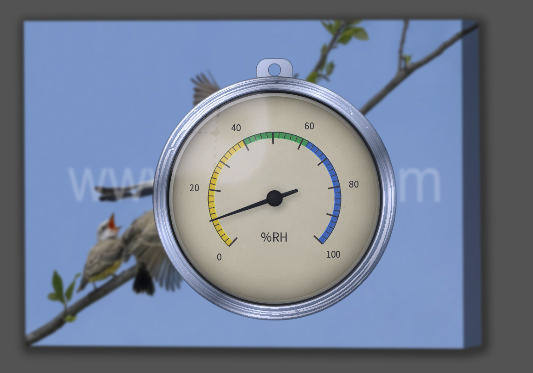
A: 10 %
